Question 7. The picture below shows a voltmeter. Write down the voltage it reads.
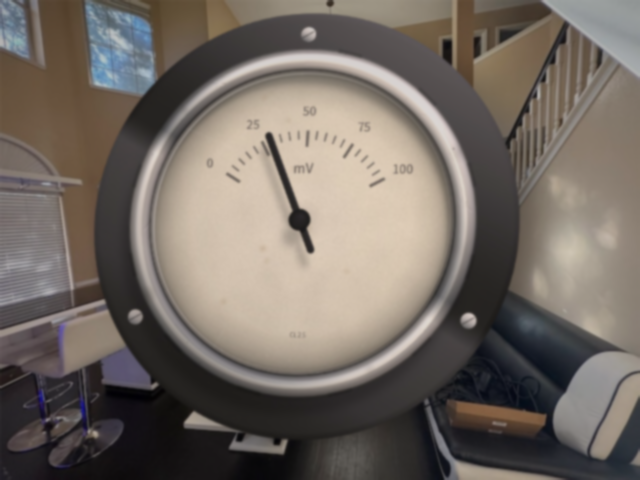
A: 30 mV
